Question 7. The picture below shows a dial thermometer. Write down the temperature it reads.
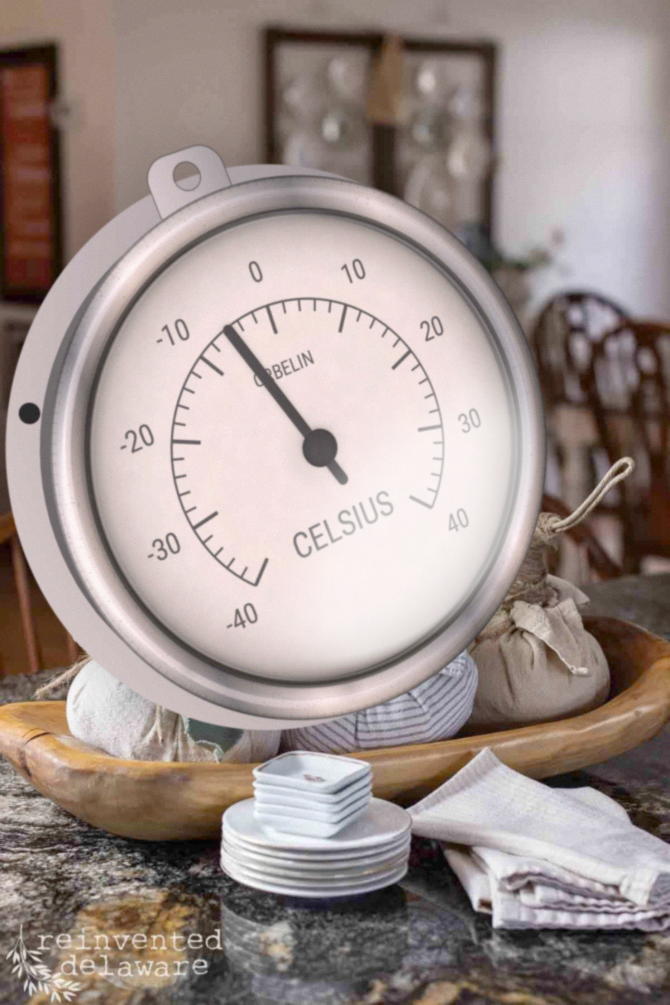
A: -6 °C
